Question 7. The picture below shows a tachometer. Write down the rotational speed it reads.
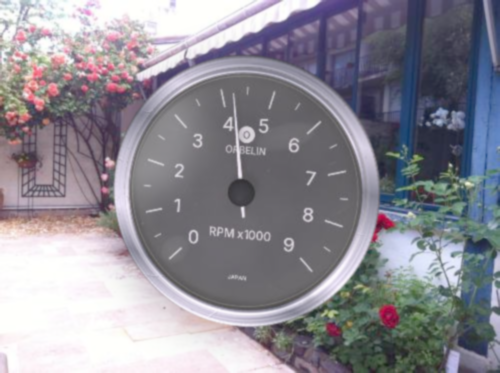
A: 4250 rpm
